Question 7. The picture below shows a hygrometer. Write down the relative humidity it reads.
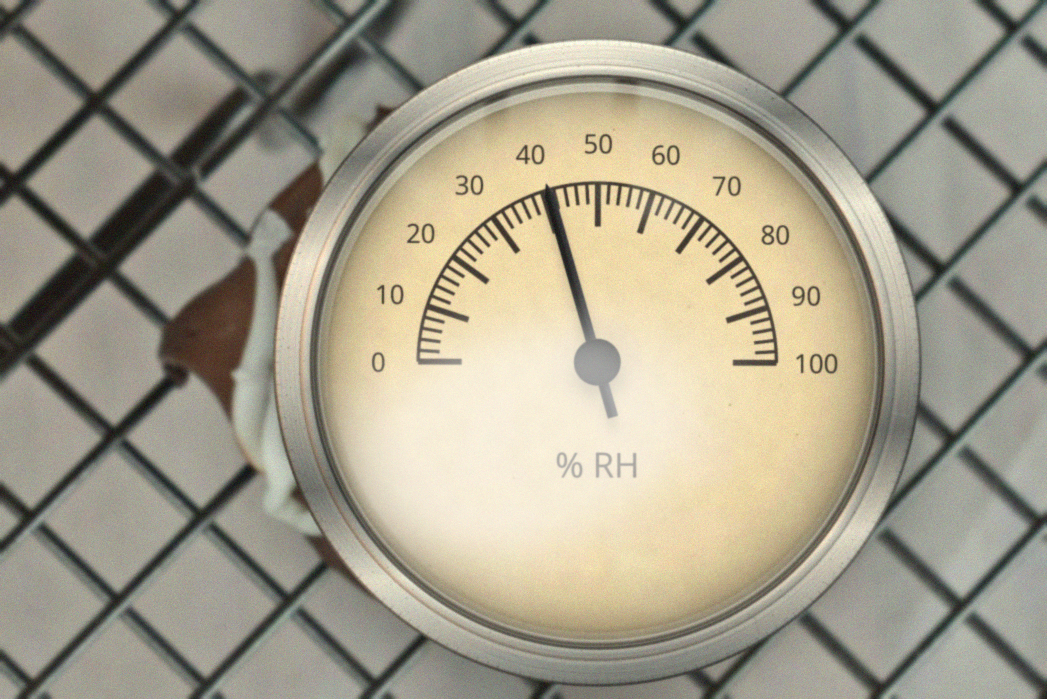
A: 41 %
